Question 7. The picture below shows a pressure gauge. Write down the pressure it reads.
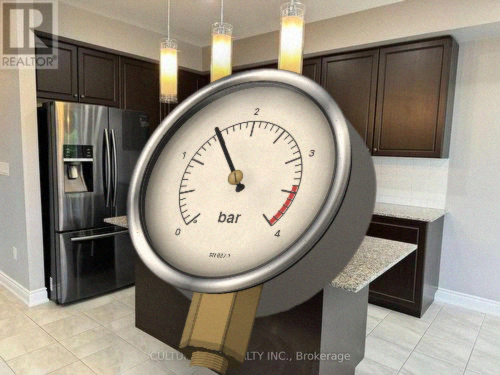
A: 1.5 bar
